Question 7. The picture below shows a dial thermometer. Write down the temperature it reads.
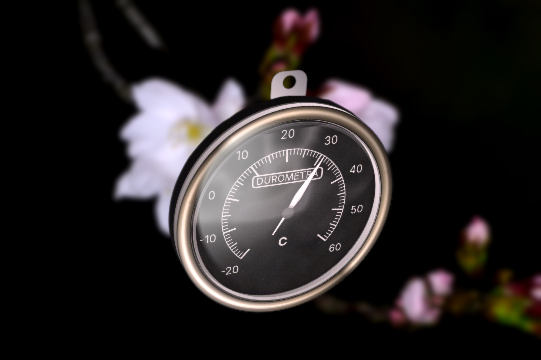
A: 30 °C
